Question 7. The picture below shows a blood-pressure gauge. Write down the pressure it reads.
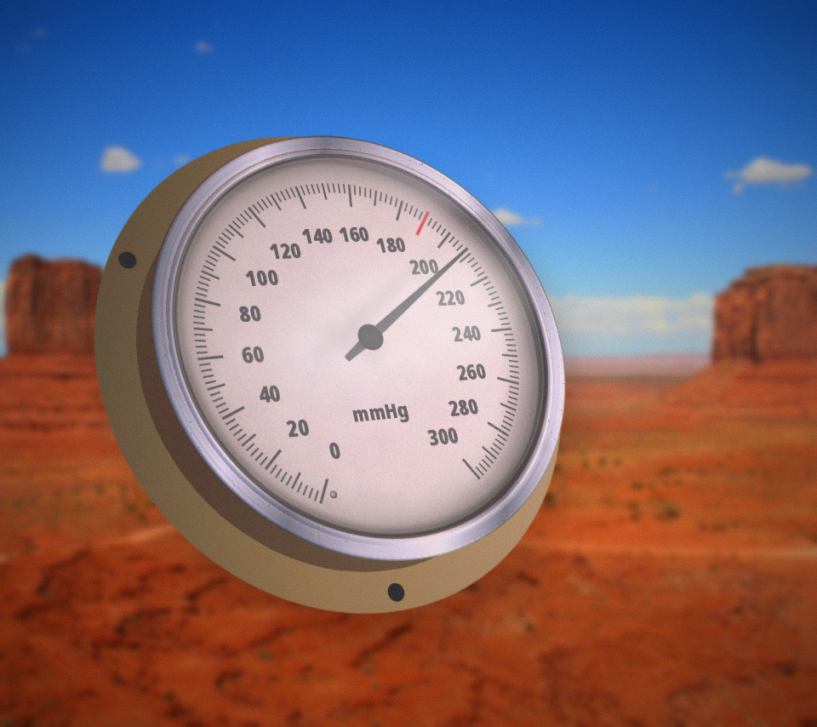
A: 208 mmHg
